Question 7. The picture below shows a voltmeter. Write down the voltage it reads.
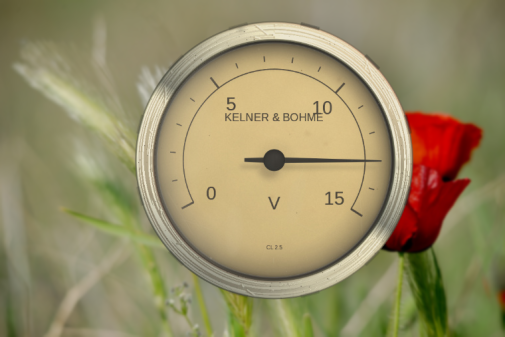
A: 13 V
